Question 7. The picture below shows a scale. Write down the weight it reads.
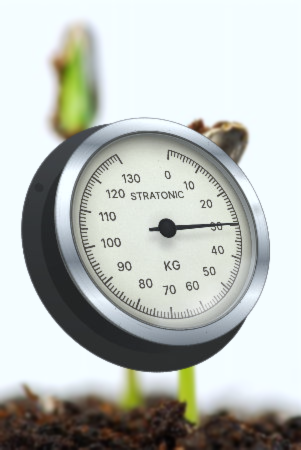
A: 30 kg
